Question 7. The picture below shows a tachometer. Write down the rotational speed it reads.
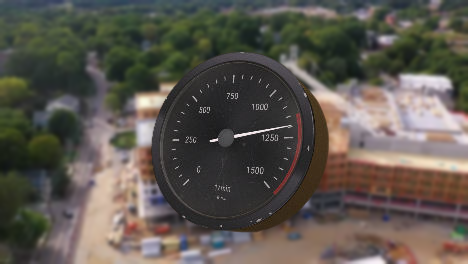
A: 1200 rpm
